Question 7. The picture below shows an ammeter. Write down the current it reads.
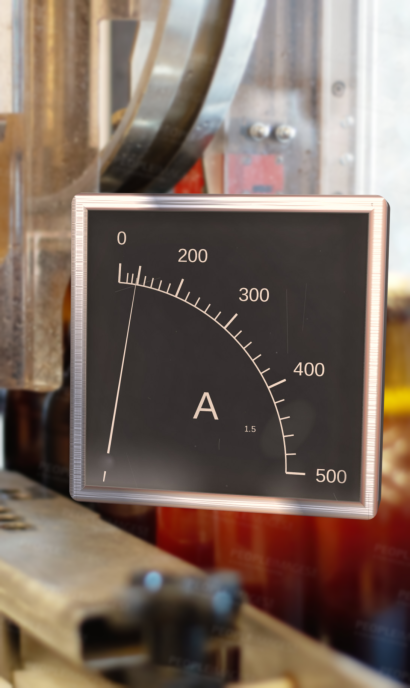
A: 100 A
